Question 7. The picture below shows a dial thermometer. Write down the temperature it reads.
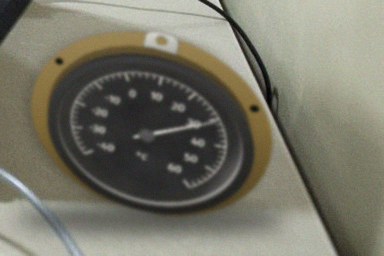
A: 30 °C
